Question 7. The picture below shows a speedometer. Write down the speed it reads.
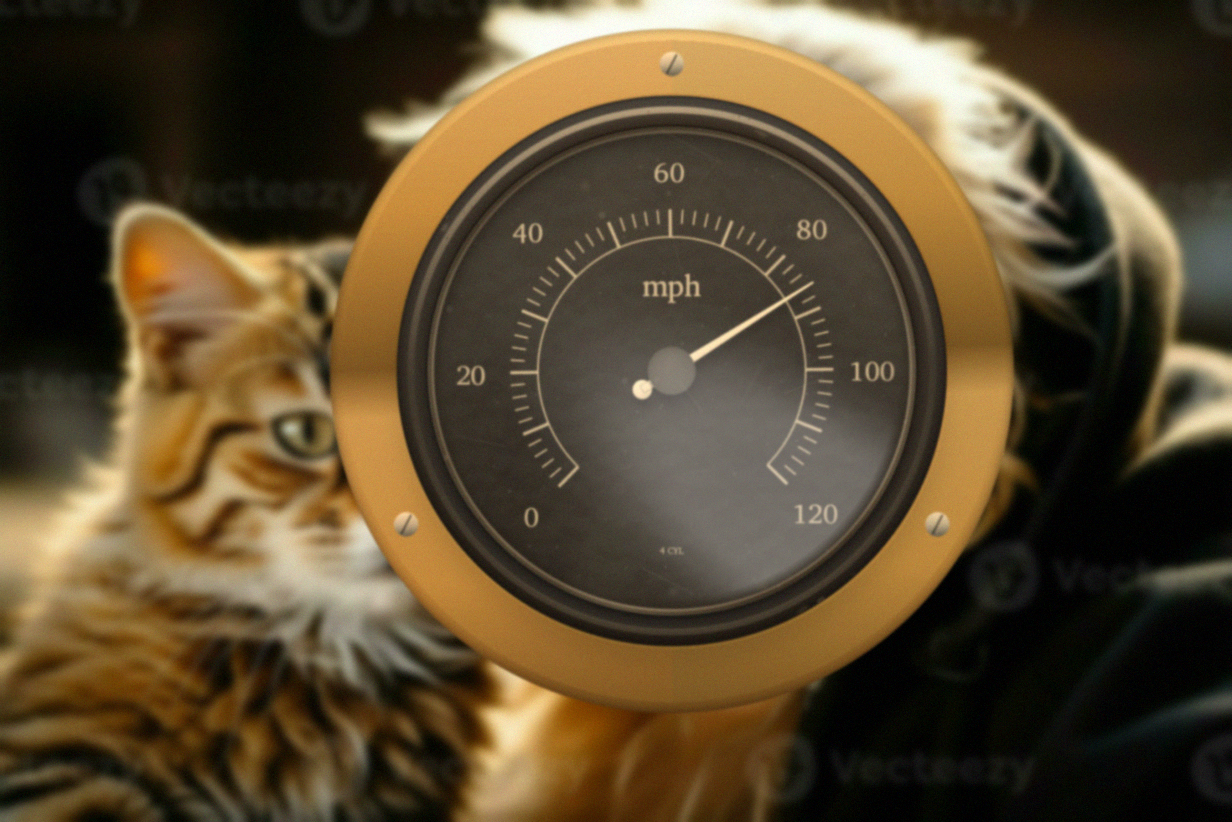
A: 86 mph
